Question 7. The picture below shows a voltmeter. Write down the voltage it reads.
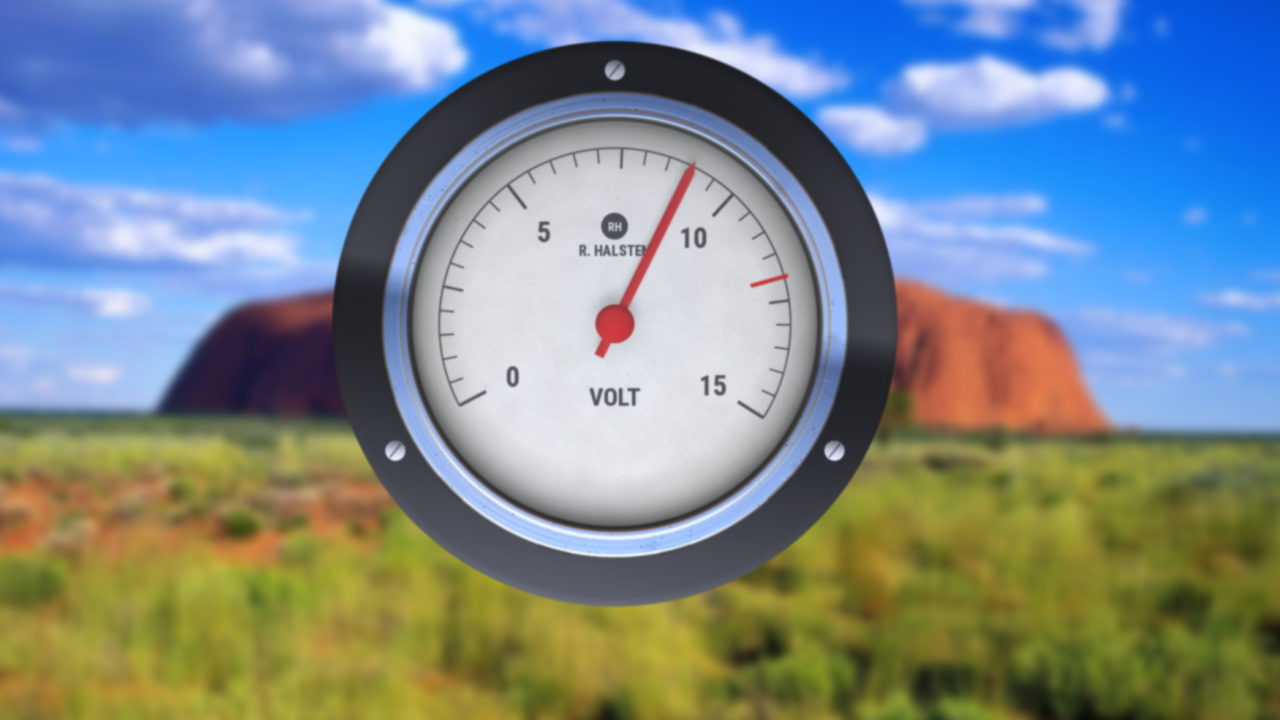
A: 9 V
